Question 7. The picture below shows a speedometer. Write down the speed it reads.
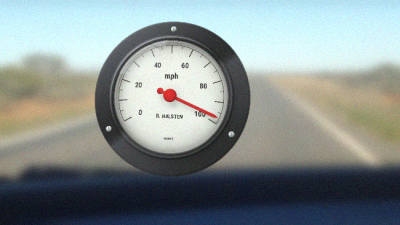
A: 97.5 mph
